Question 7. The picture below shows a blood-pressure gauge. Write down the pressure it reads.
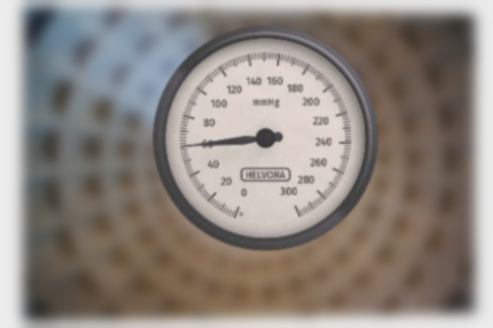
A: 60 mmHg
